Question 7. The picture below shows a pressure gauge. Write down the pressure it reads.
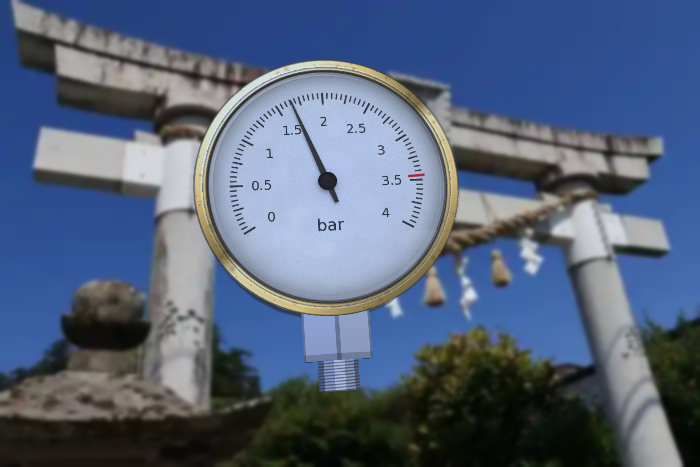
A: 1.65 bar
